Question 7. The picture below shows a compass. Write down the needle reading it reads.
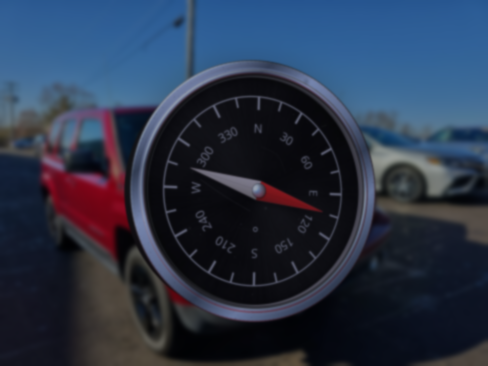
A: 105 °
